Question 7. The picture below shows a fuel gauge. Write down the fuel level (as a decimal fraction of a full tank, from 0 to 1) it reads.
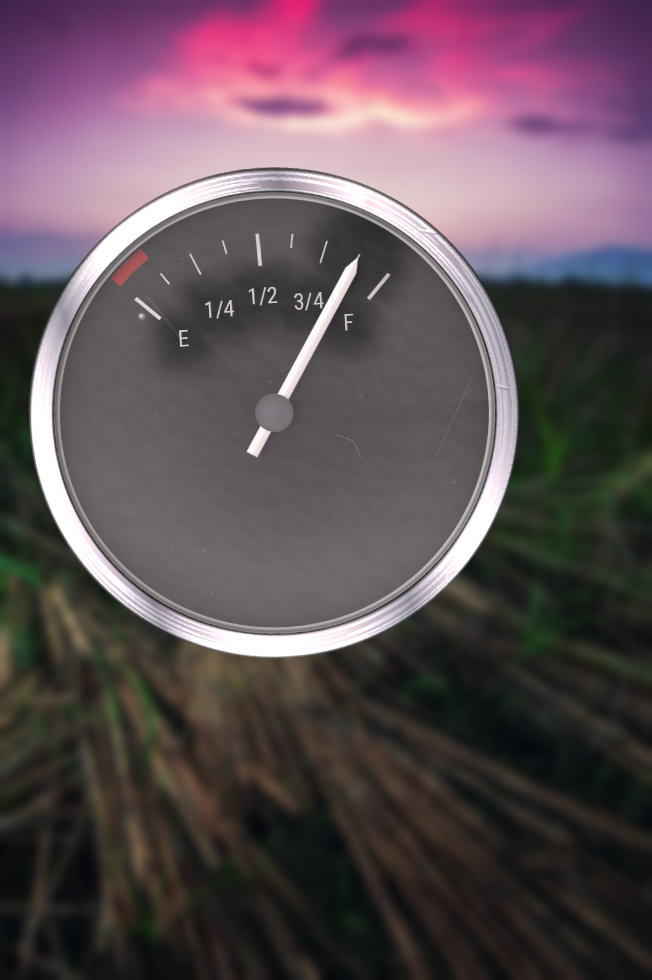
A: 0.875
